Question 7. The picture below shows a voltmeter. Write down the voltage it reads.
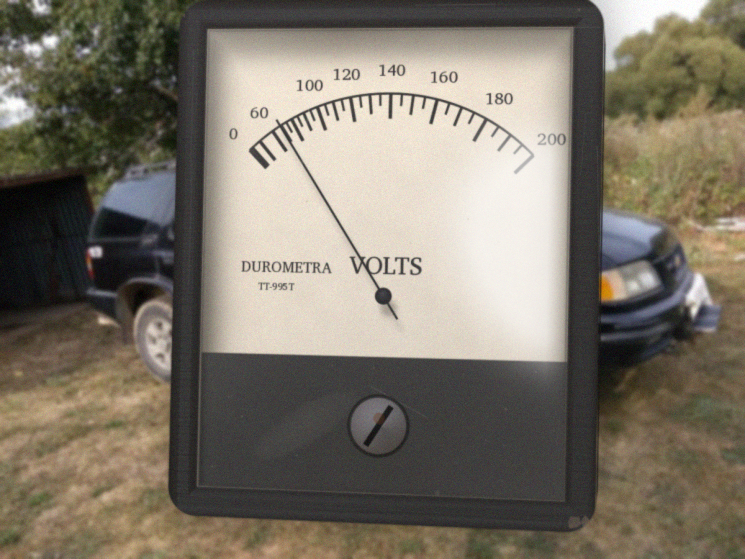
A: 70 V
